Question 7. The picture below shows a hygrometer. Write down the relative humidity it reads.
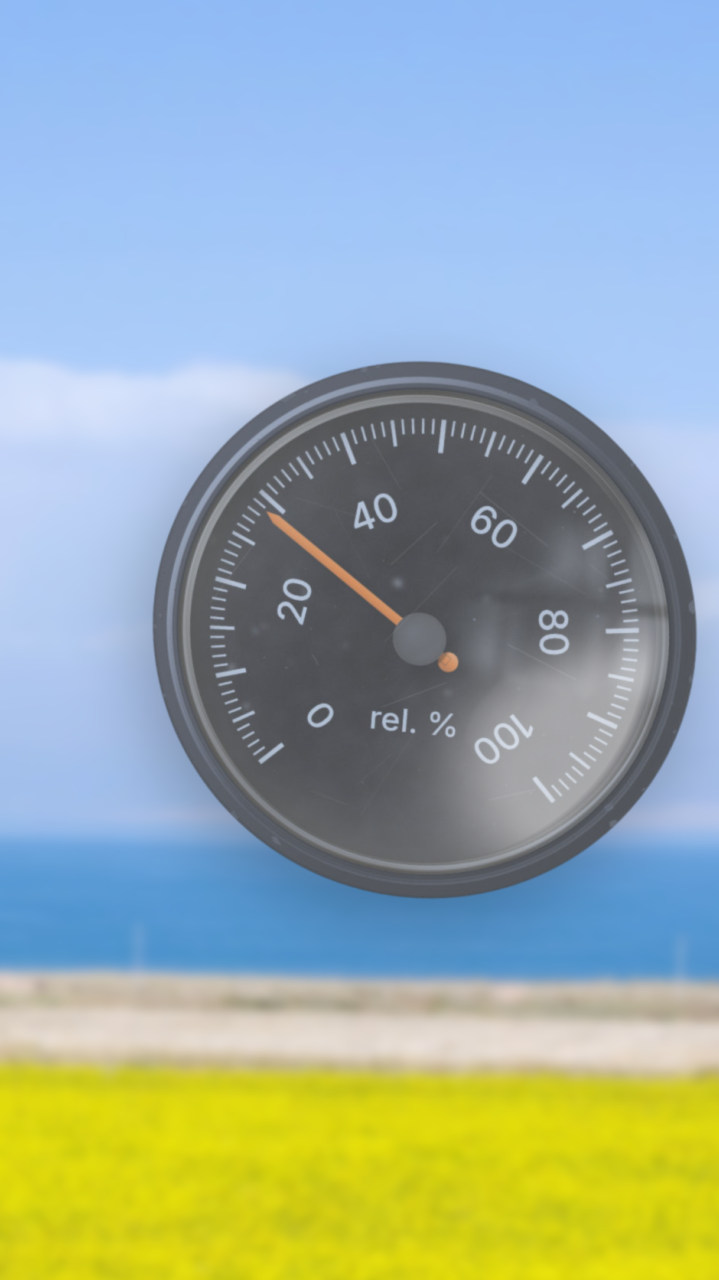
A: 29 %
